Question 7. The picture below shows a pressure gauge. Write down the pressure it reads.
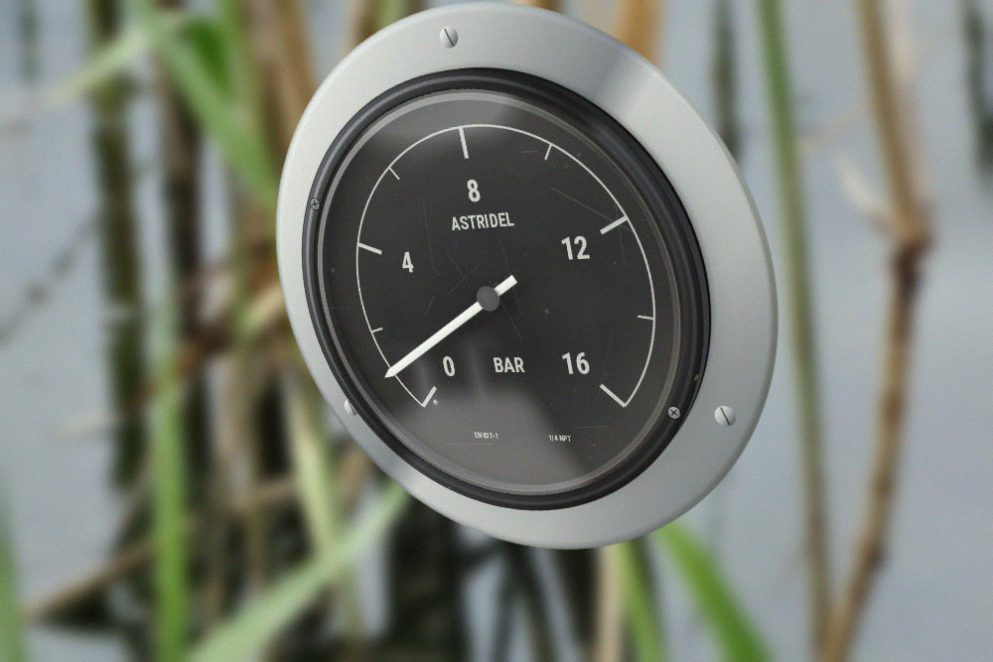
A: 1 bar
